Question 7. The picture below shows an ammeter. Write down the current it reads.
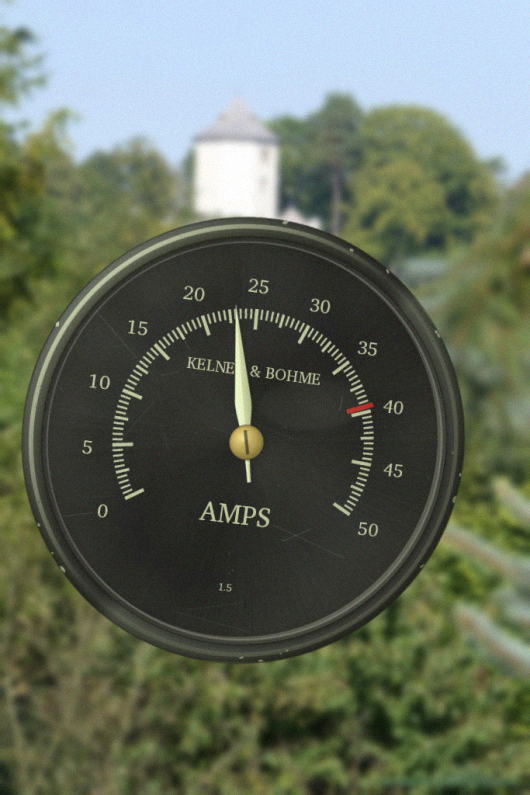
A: 23 A
